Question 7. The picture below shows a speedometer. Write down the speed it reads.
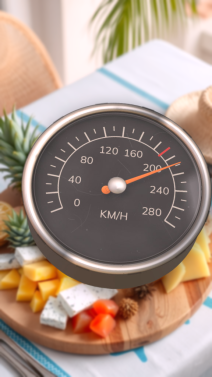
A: 210 km/h
